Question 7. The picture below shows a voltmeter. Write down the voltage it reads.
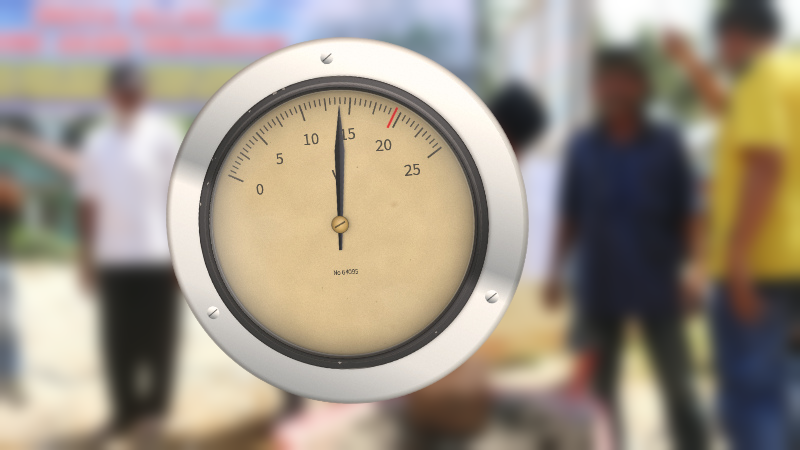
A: 14 V
